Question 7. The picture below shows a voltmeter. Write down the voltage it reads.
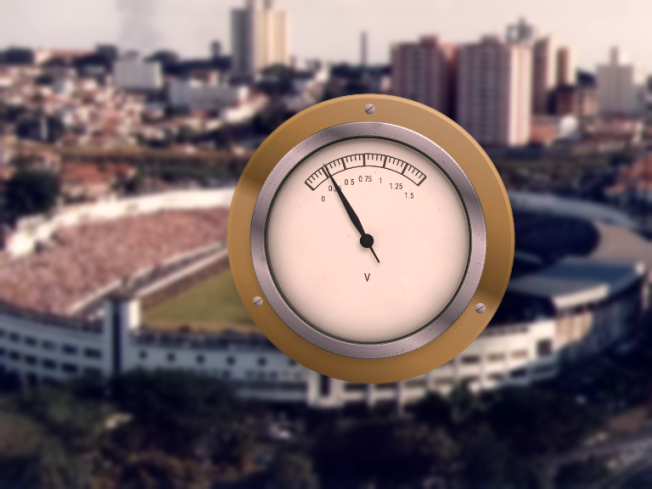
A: 0.3 V
